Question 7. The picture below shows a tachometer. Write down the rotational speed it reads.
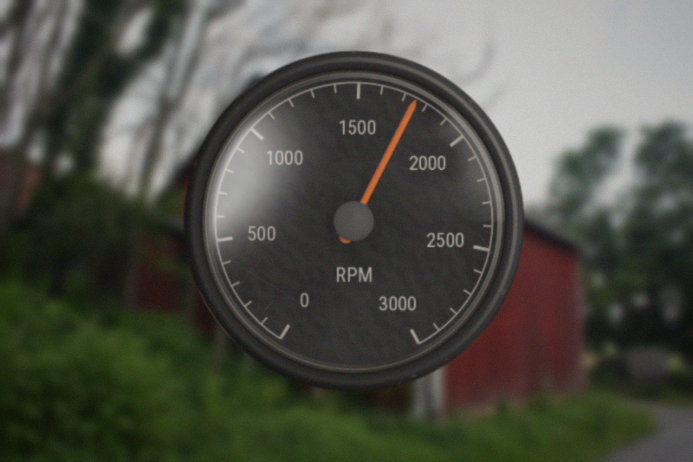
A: 1750 rpm
